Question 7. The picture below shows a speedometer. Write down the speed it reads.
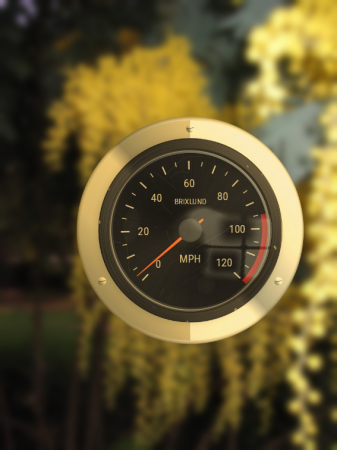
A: 2.5 mph
